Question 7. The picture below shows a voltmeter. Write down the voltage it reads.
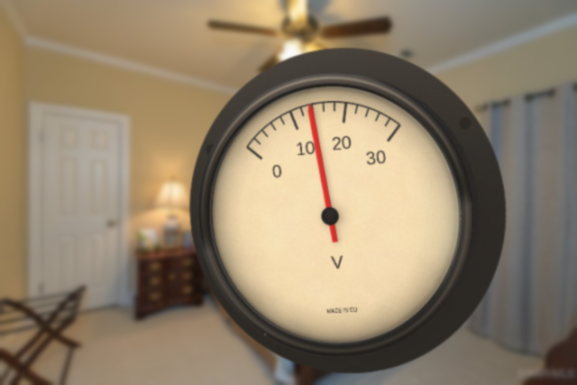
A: 14 V
